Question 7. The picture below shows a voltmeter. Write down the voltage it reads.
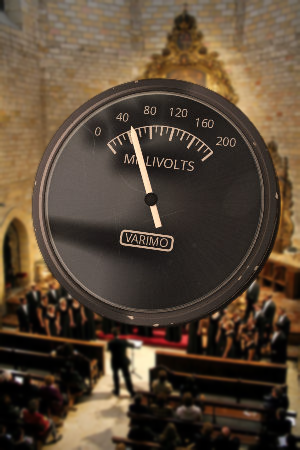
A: 50 mV
